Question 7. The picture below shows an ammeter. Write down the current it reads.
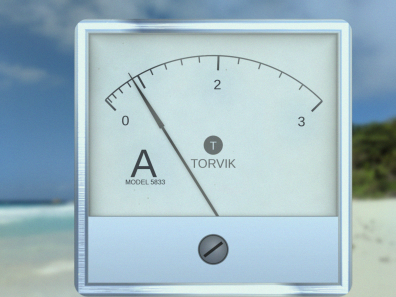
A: 0.9 A
